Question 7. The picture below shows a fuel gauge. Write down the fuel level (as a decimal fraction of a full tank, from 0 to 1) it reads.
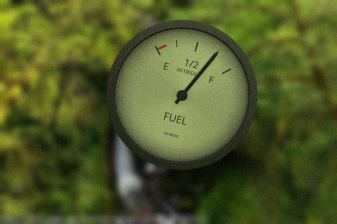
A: 0.75
